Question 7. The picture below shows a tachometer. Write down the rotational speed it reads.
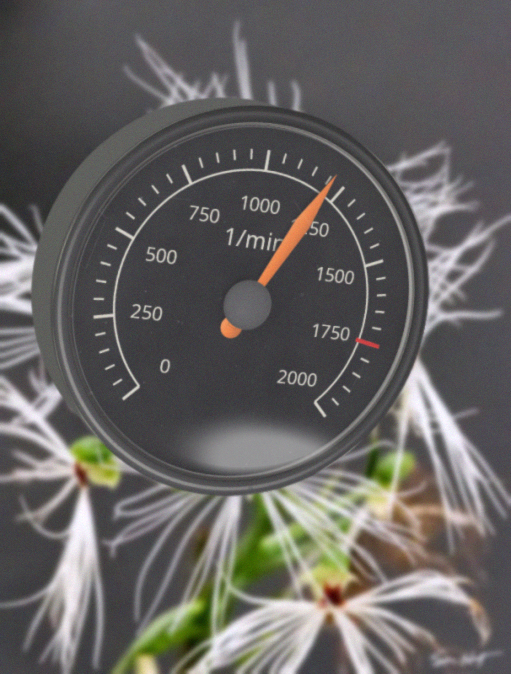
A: 1200 rpm
